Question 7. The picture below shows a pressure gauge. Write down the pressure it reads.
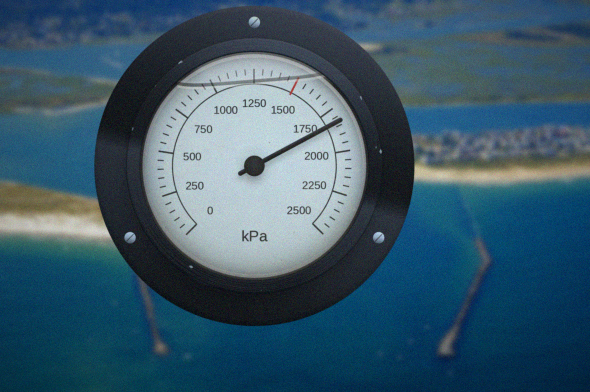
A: 1825 kPa
